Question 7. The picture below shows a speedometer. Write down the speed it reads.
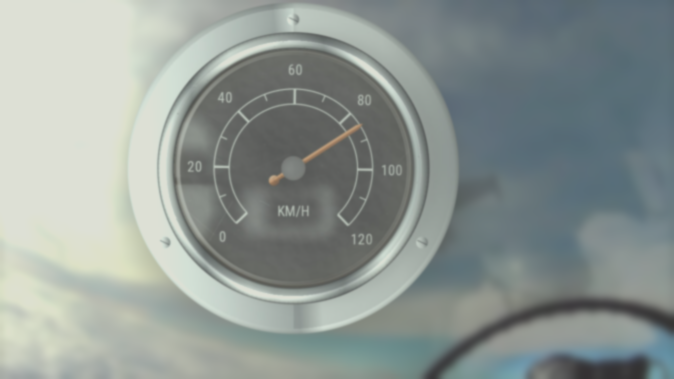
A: 85 km/h
